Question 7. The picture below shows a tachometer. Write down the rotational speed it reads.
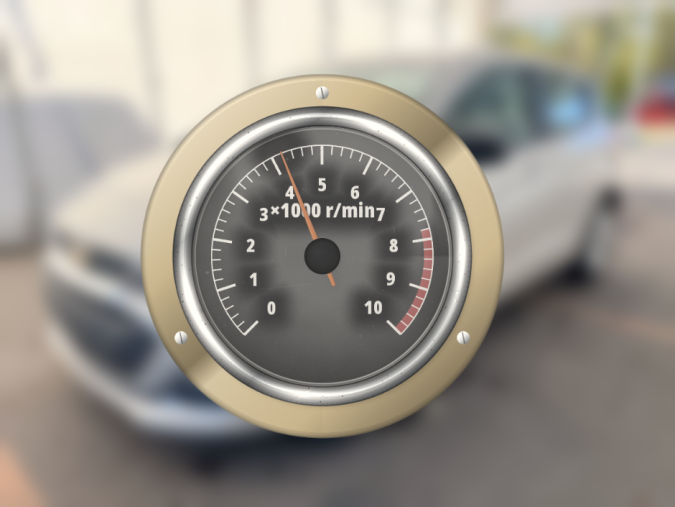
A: 4200 rpm
